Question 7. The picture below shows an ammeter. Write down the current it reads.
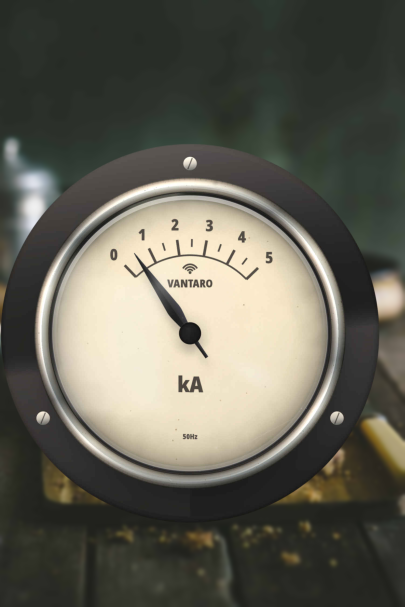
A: 0.5 kA
